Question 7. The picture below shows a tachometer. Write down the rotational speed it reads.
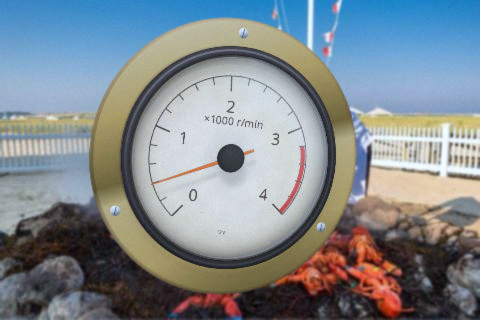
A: 400 rpm
